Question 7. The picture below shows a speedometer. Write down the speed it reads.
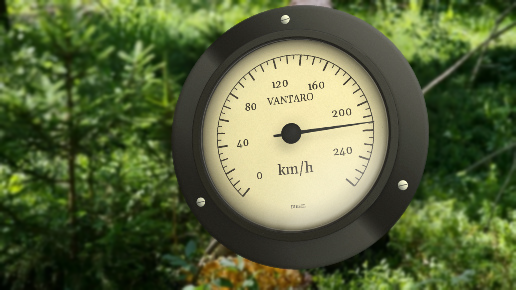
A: 215 km/h
